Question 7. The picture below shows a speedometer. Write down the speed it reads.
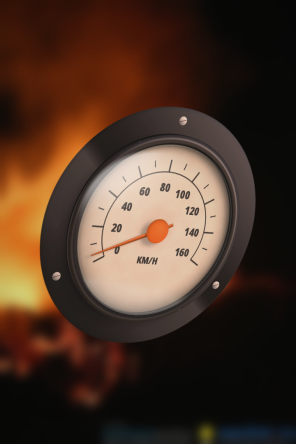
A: 5 km/h
